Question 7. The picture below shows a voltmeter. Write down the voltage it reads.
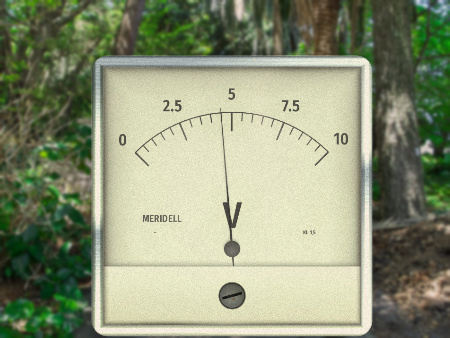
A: 4.5 V
